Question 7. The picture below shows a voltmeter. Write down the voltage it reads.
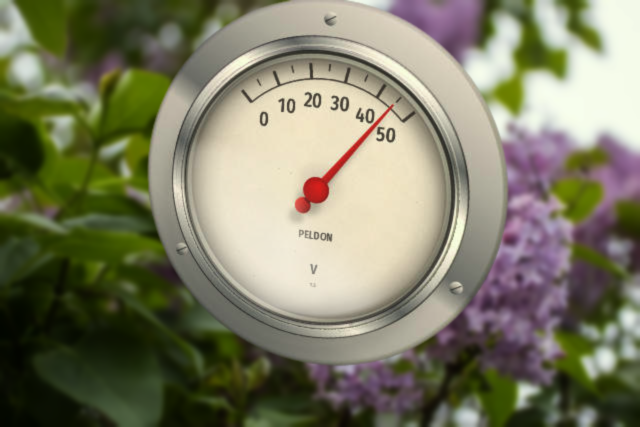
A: 45 V
